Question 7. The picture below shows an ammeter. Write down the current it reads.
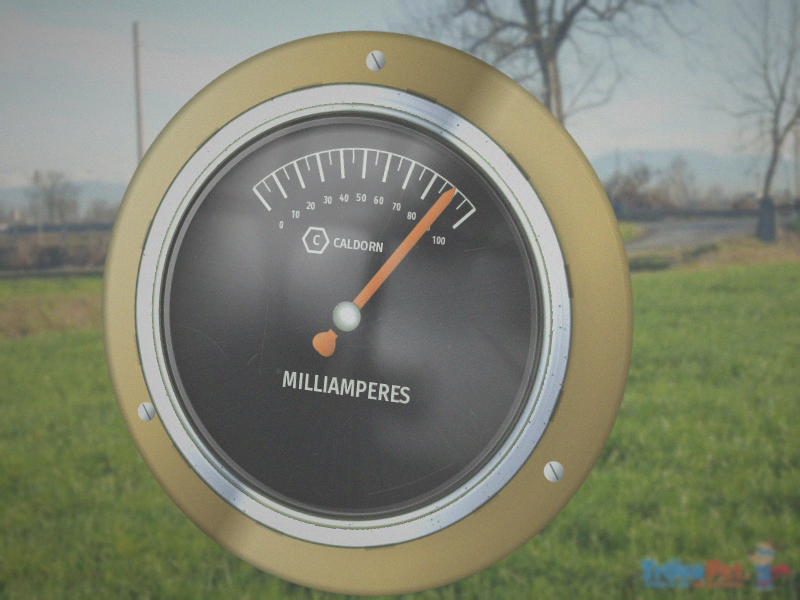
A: 90 mA
